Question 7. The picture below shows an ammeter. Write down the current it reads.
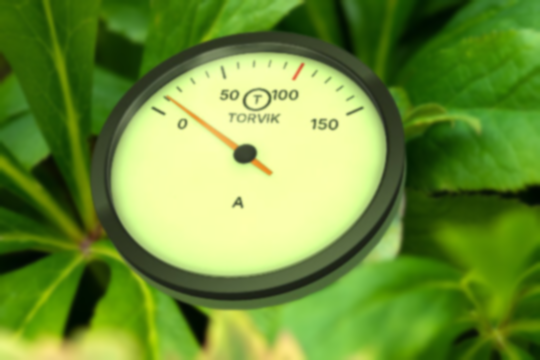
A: 10 A
